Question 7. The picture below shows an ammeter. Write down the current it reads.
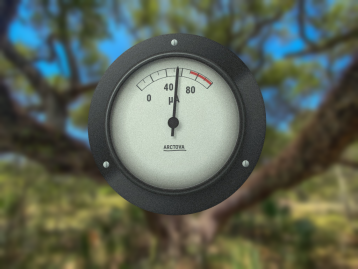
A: 55 µA
